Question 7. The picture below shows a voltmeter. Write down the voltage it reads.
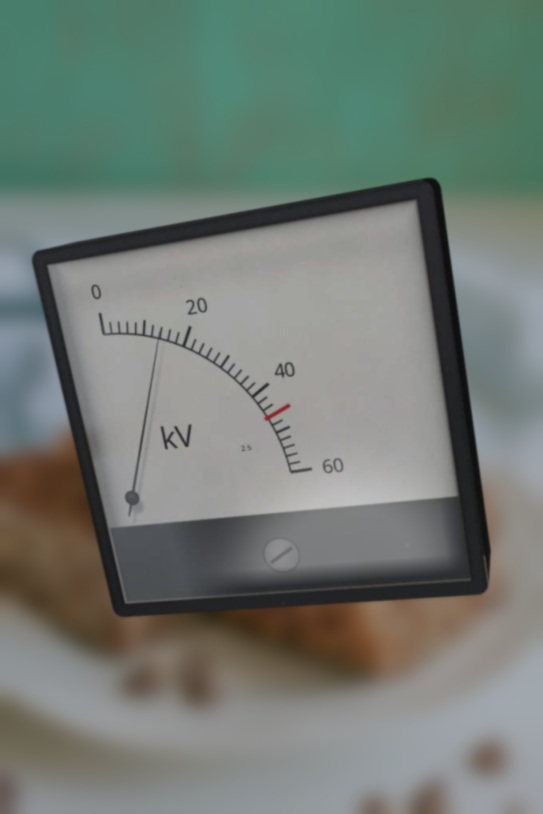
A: 14 kV
